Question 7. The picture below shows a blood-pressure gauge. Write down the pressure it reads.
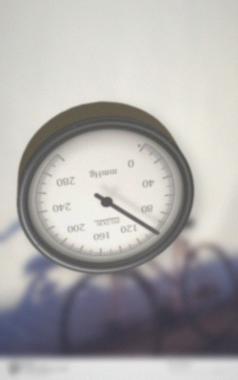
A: 100 mmHg
